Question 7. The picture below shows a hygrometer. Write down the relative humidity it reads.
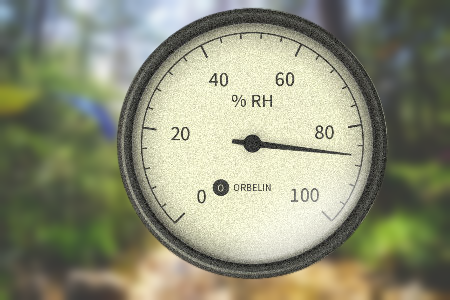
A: 86 %
